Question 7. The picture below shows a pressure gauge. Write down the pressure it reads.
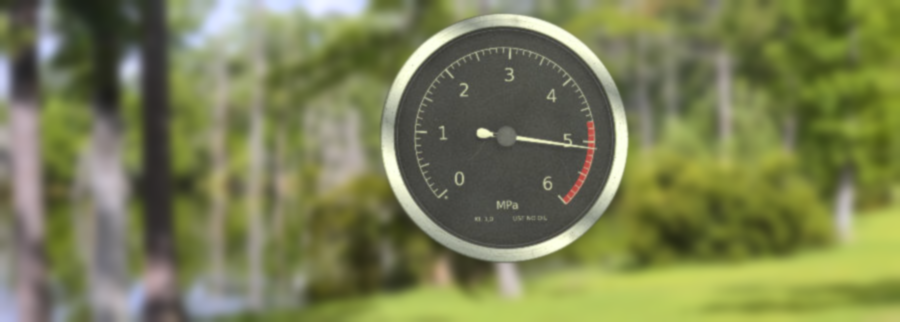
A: 5.1 MPa
